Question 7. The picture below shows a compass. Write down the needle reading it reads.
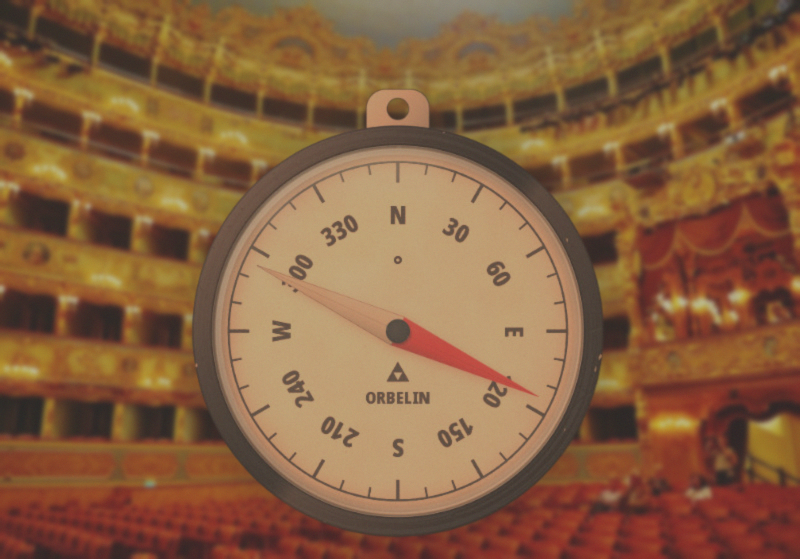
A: 115 °
